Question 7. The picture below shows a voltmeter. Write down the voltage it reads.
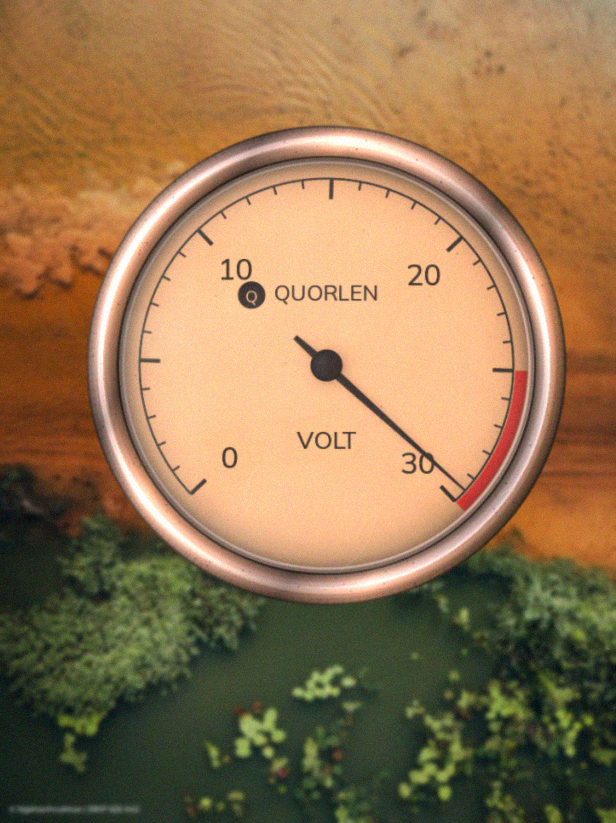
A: 29.5 V
